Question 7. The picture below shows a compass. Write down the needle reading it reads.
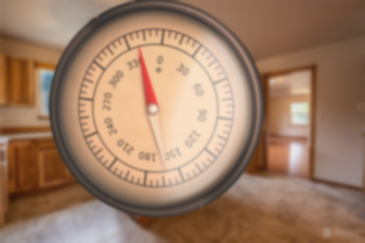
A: 340 °
